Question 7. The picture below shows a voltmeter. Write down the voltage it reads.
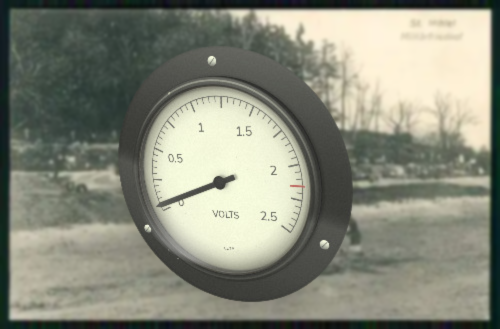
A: 0.05 V
